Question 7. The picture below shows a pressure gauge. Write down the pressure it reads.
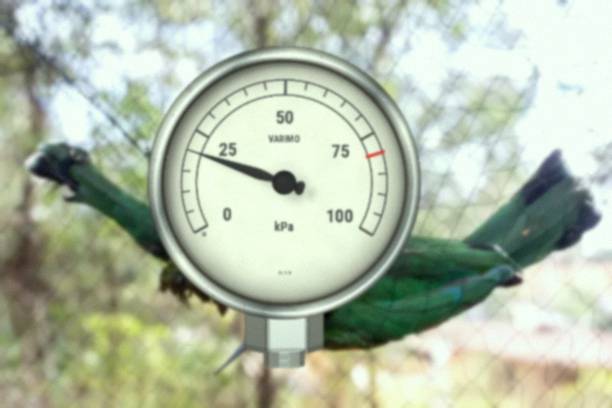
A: 20 kPa
